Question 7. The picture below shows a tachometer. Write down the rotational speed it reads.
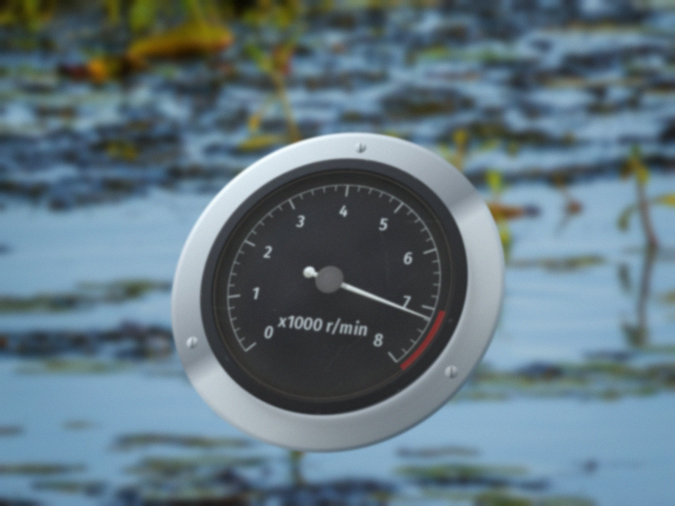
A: 7200 rpm
